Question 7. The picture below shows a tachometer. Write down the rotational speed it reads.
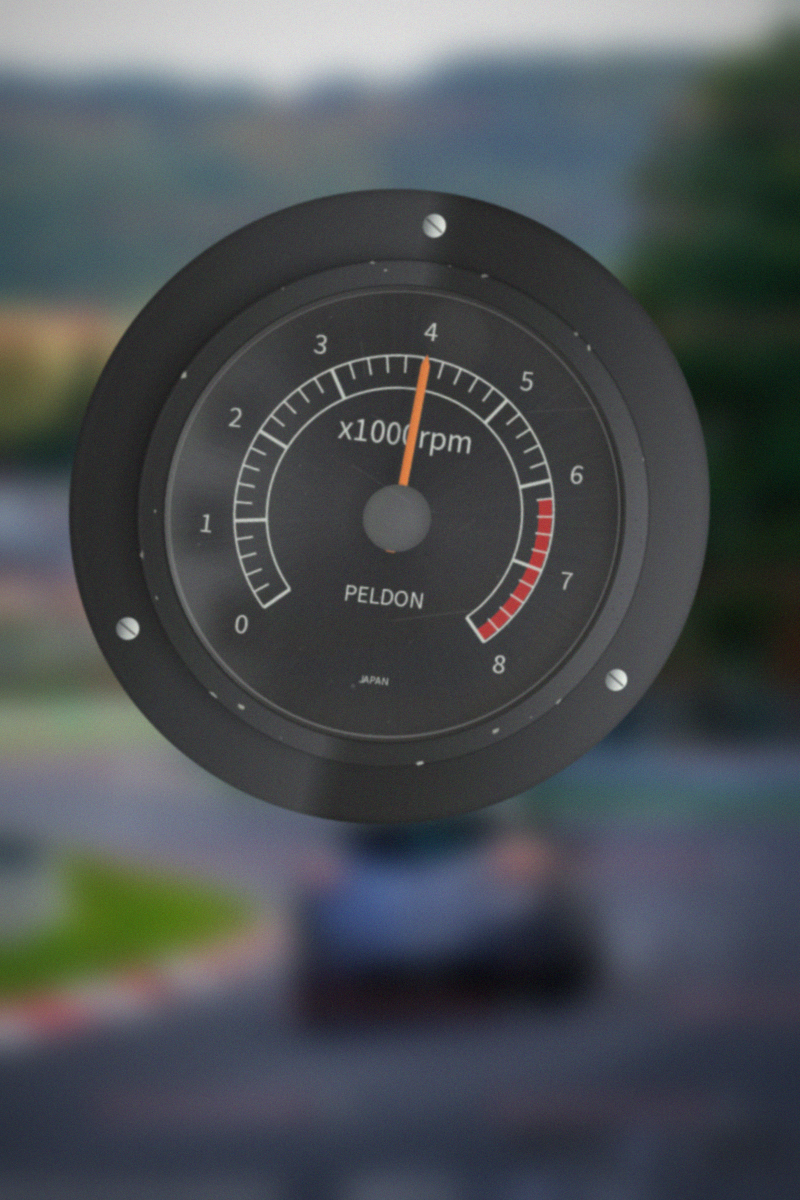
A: 4000 rpm
